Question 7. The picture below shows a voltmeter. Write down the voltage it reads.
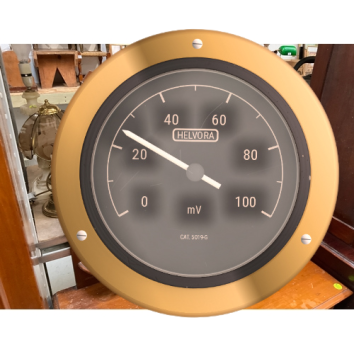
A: 25 mV
